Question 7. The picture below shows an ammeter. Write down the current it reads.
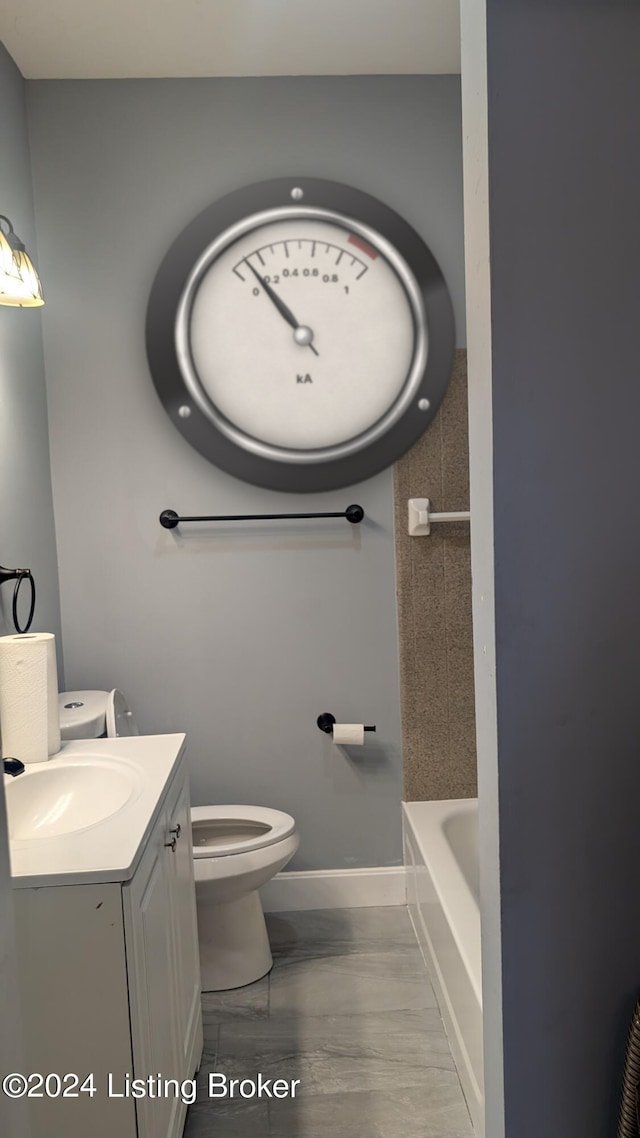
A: 0.1 kA
